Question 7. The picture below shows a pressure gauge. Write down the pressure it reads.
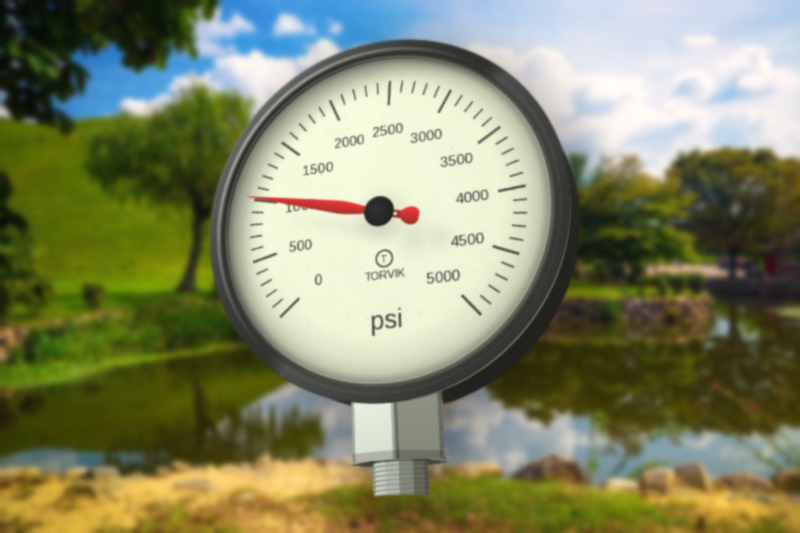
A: 1000 psi
